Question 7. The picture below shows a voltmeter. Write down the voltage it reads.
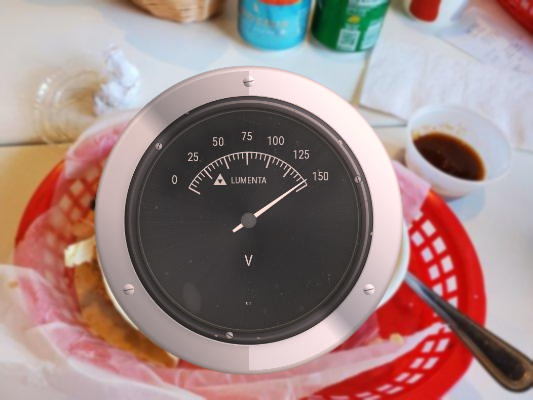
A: 145 V
